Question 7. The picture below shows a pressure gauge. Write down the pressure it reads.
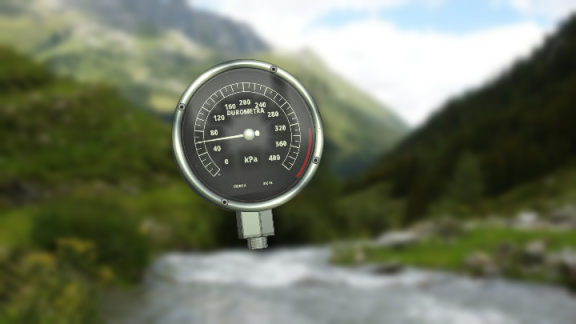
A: 60 kPa
